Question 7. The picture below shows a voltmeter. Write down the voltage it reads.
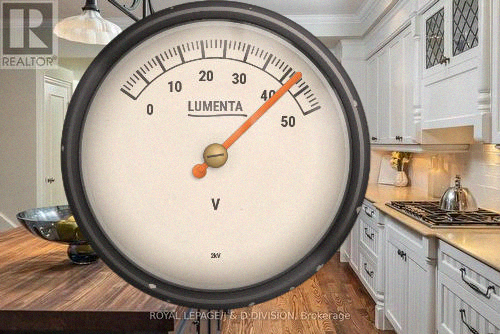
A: 42 V
